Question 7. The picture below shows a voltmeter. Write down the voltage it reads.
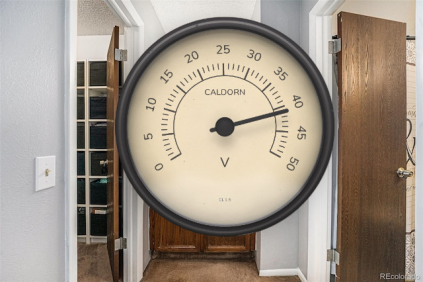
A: 41 V
